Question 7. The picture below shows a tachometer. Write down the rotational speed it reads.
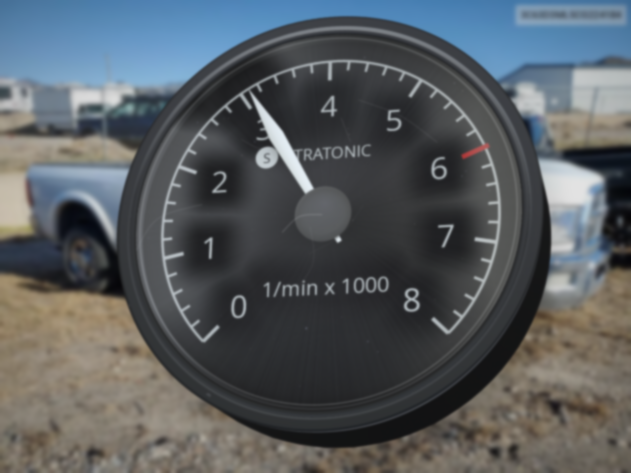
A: 3100 rpm
